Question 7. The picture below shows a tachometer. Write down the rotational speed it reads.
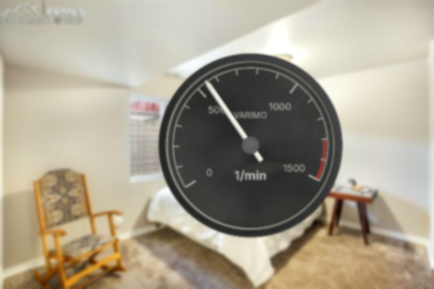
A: 550 rpm
